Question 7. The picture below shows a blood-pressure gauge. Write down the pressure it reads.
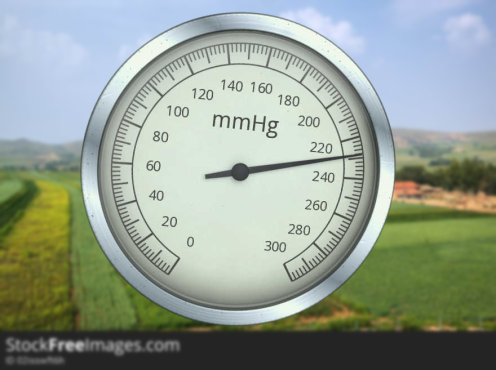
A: 228 mmHg
